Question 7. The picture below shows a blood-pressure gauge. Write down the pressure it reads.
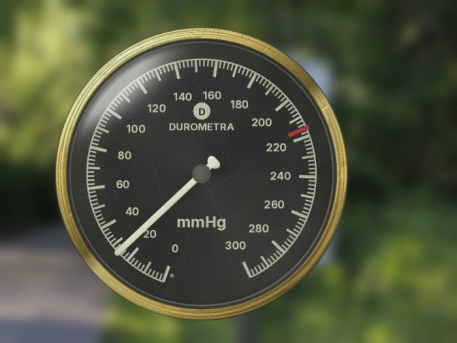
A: 26 mmHg
